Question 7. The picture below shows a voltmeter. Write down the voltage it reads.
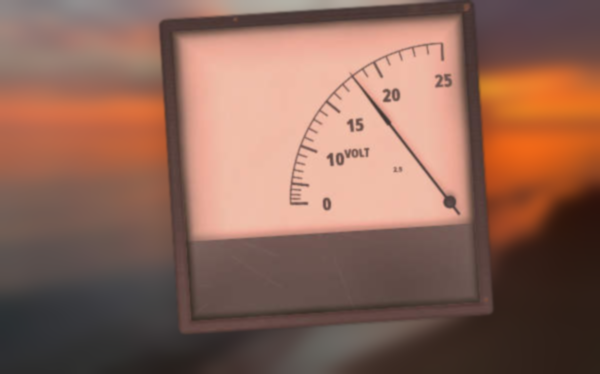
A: 18 V
